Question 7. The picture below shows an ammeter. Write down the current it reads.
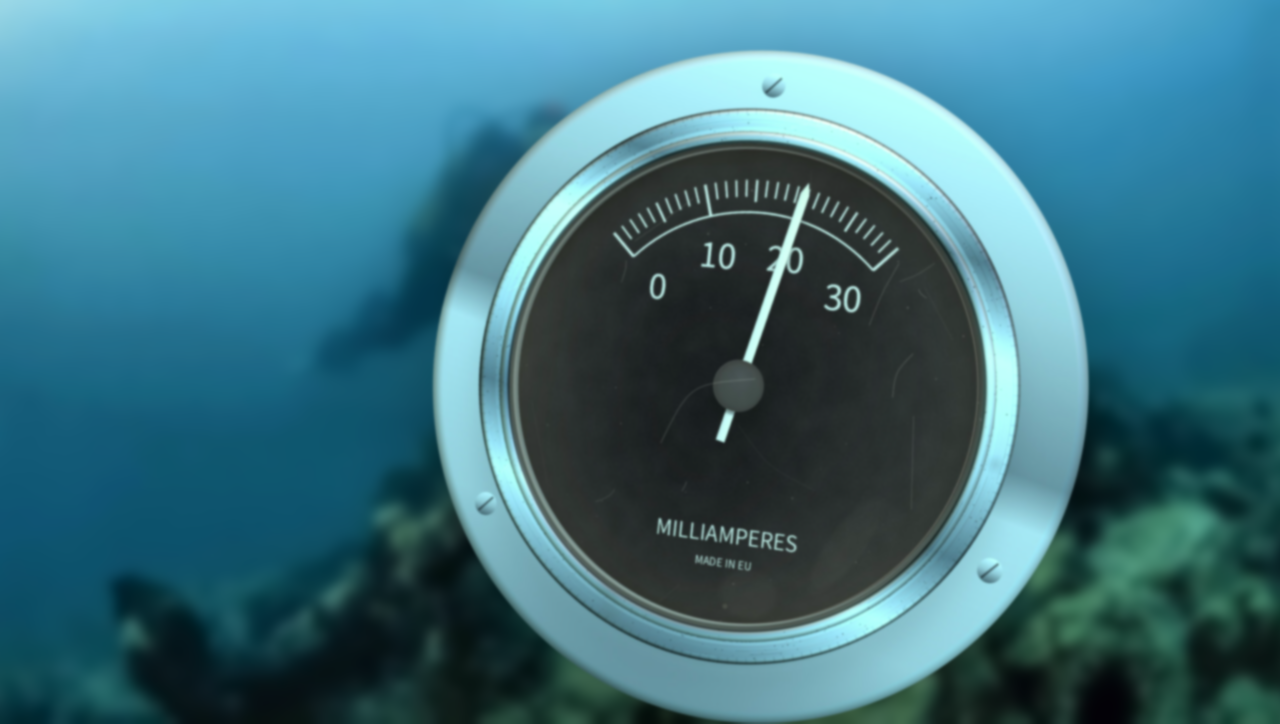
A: 20 mA
